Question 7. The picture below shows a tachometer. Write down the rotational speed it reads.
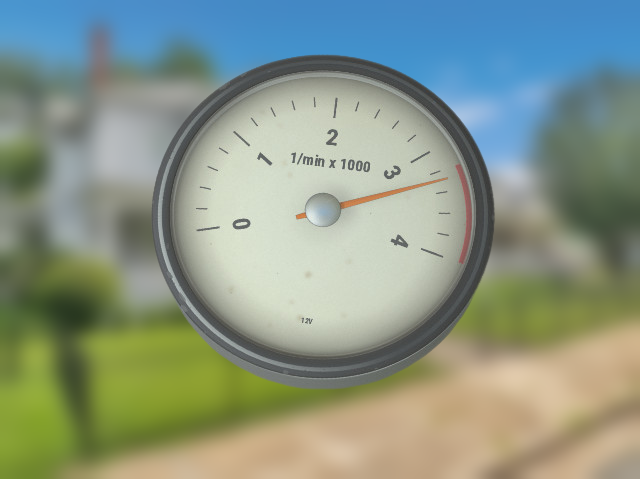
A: 3300 rpm
